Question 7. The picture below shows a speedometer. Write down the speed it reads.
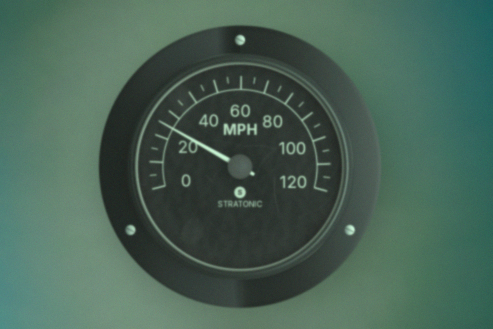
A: 25 mph
